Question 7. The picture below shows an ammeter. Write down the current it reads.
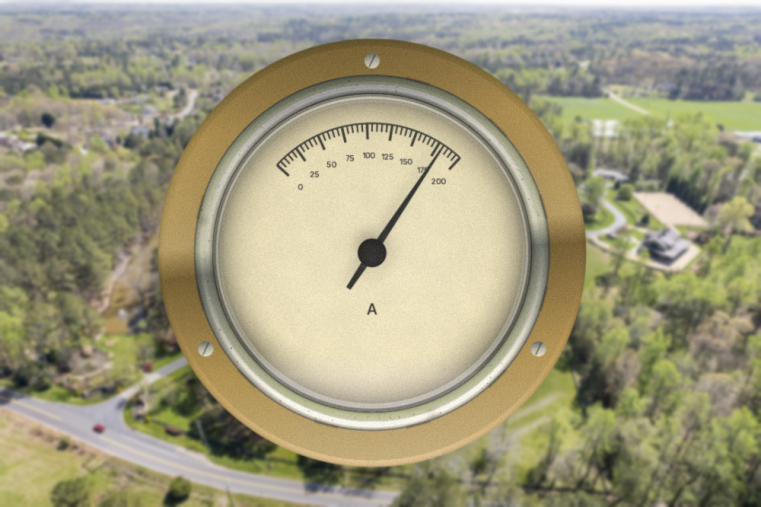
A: 180 A
